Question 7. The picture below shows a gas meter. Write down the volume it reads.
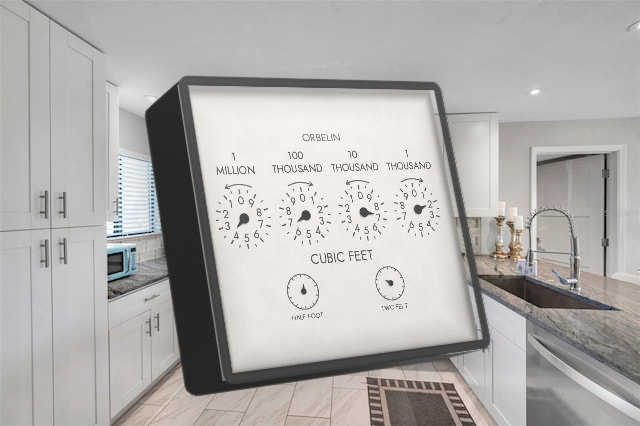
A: 367200 ft³
